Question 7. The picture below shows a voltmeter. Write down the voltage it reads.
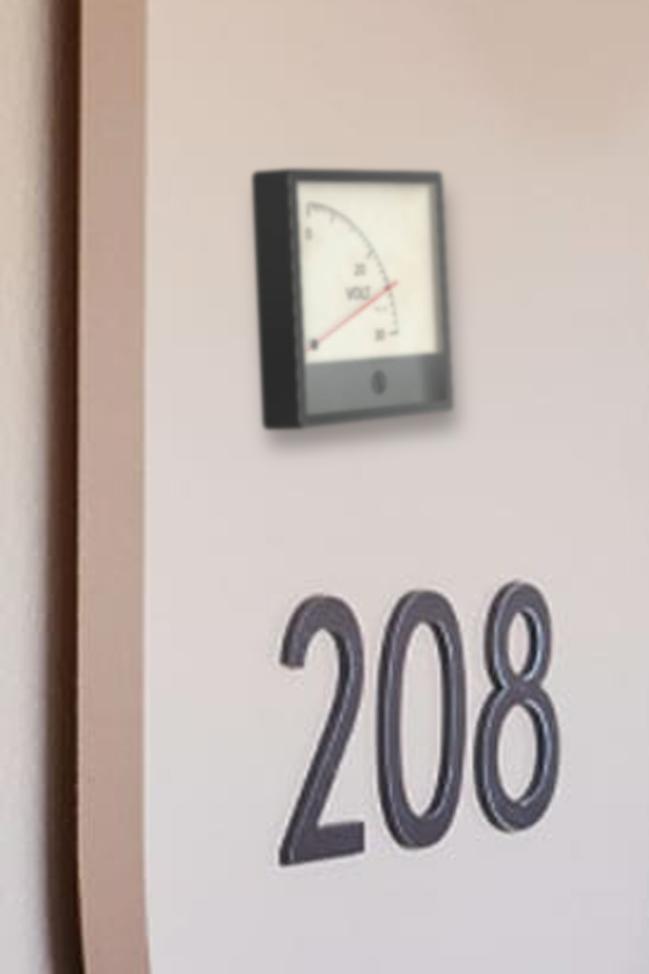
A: 25 V
